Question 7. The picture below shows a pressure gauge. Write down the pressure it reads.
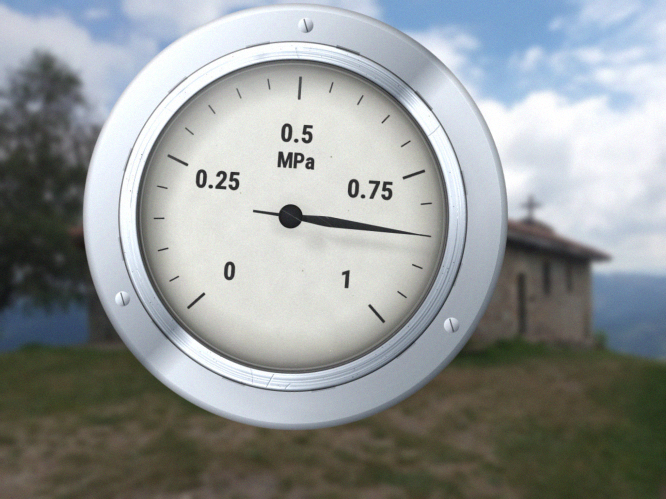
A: 0.85 MPa
